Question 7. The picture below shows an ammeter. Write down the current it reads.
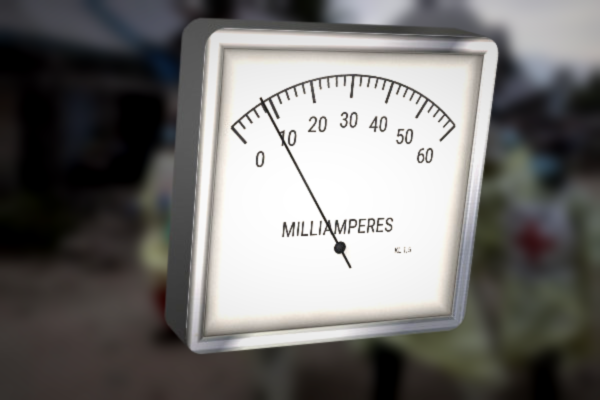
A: 8 mA
